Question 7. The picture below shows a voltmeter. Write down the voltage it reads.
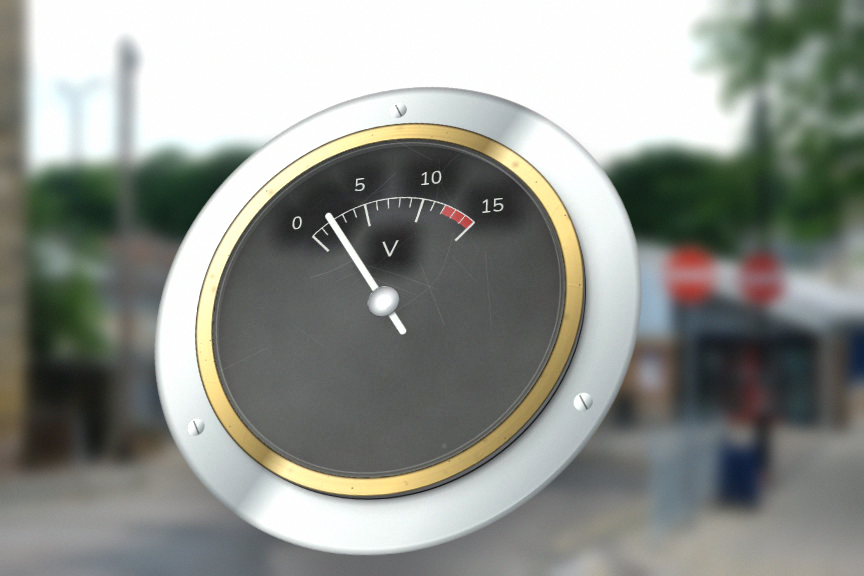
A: 2 V
